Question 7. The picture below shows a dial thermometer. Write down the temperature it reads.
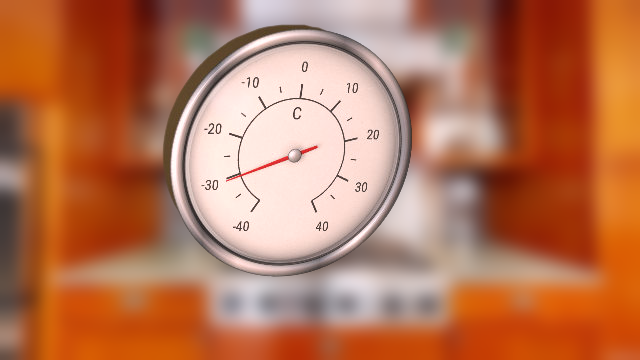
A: -30 °C
